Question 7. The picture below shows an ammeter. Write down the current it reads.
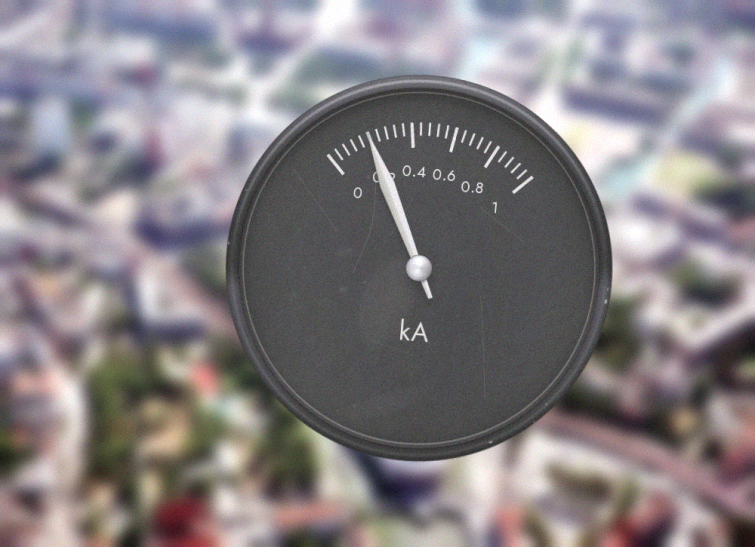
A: 0.2 kA
